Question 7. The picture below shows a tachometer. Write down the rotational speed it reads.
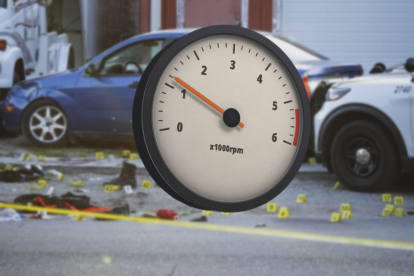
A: 1200 rpm
